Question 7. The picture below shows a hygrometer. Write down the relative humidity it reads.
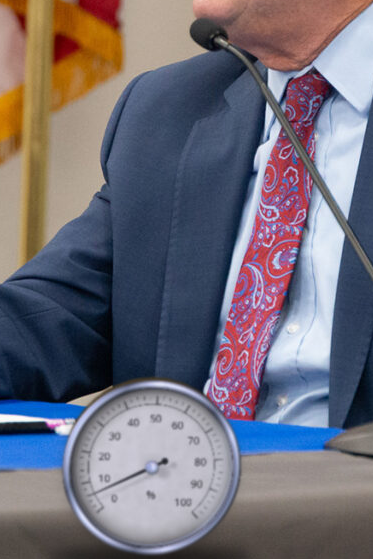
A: 6 %
